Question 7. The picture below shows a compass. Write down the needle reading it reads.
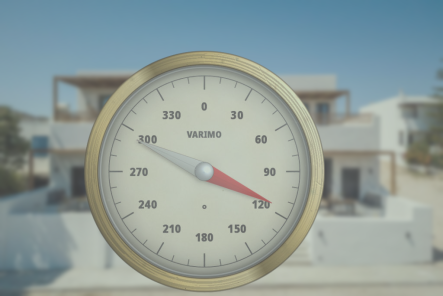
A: 115 °
